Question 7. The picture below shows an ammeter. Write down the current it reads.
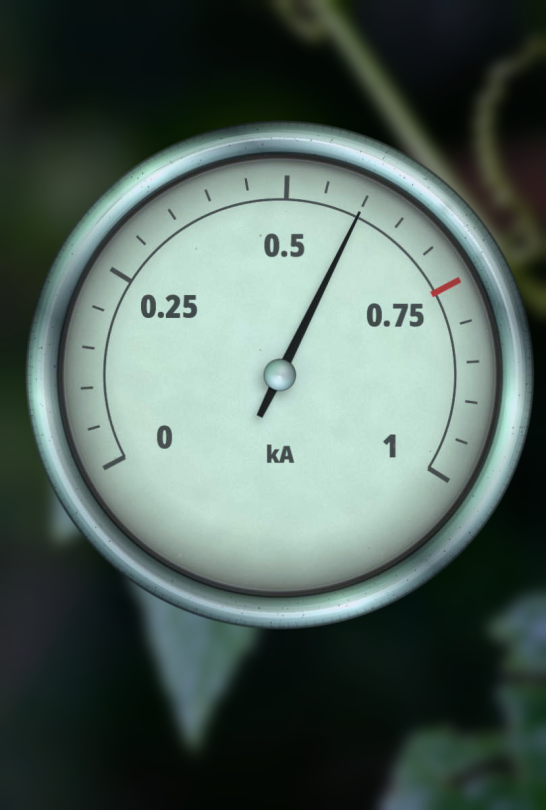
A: 0.6 kA
